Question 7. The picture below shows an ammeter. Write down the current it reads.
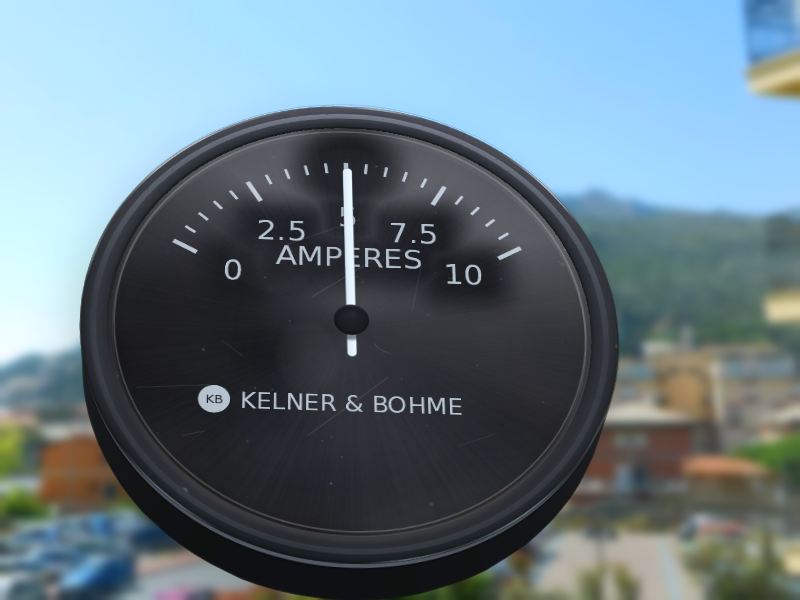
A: 5 A
